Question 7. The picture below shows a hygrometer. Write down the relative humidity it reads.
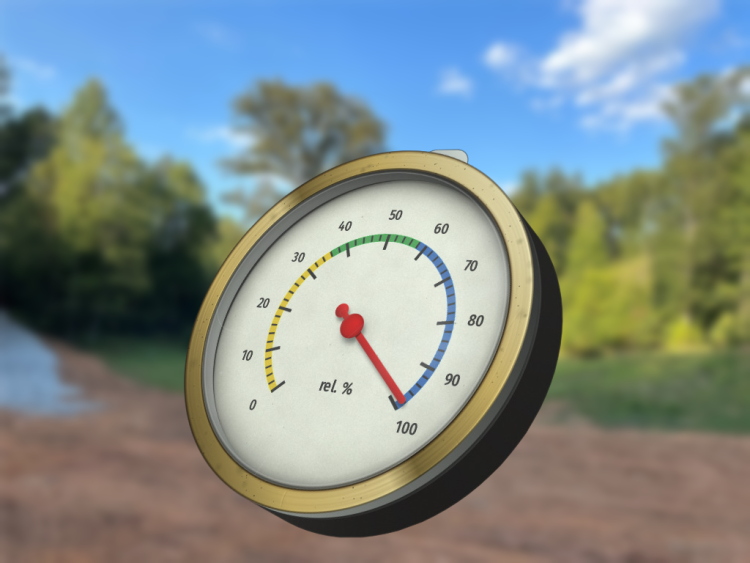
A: 98 %
